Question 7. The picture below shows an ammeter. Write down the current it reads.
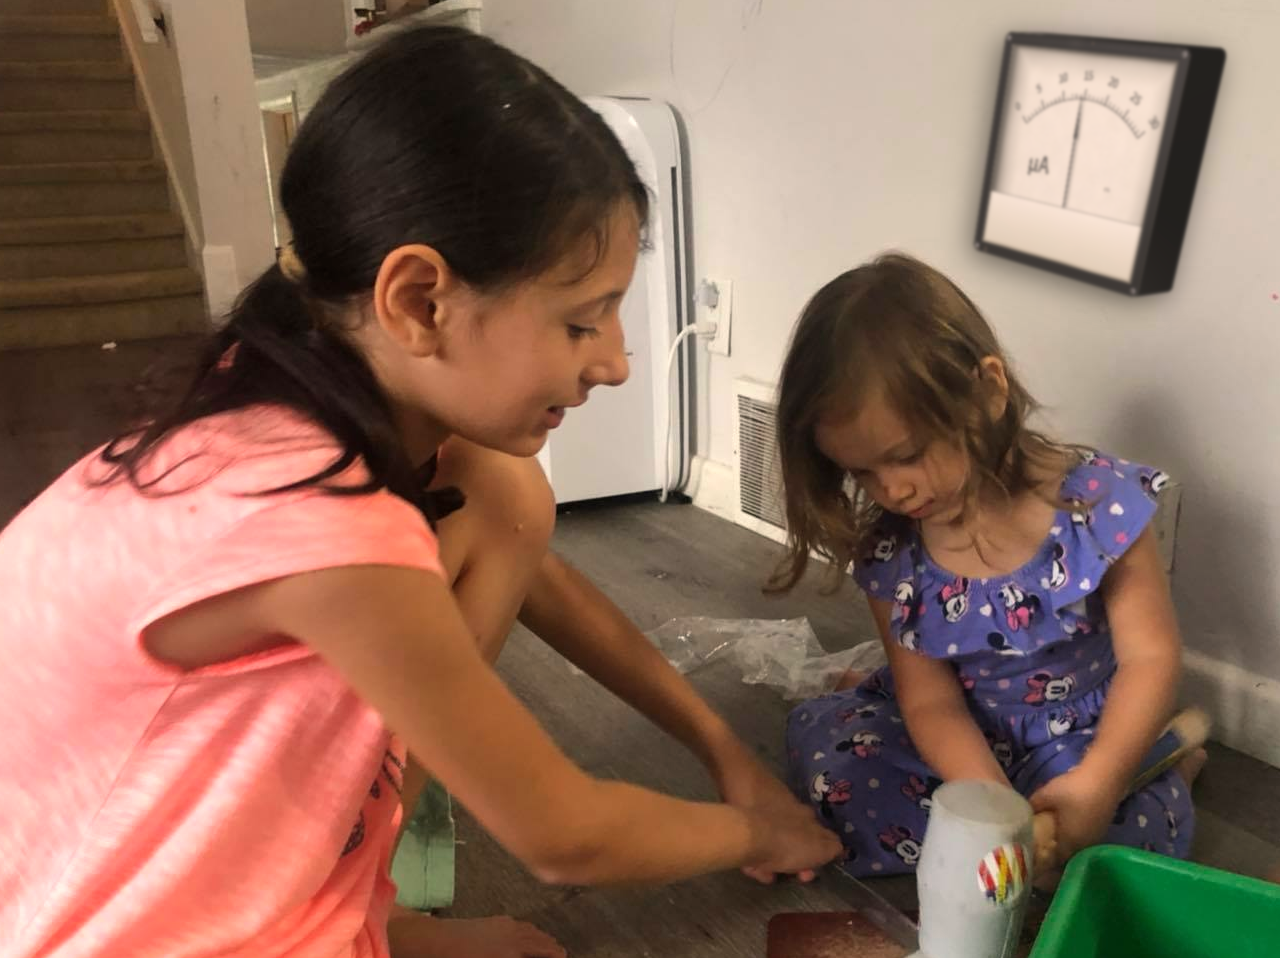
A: 15 µA
